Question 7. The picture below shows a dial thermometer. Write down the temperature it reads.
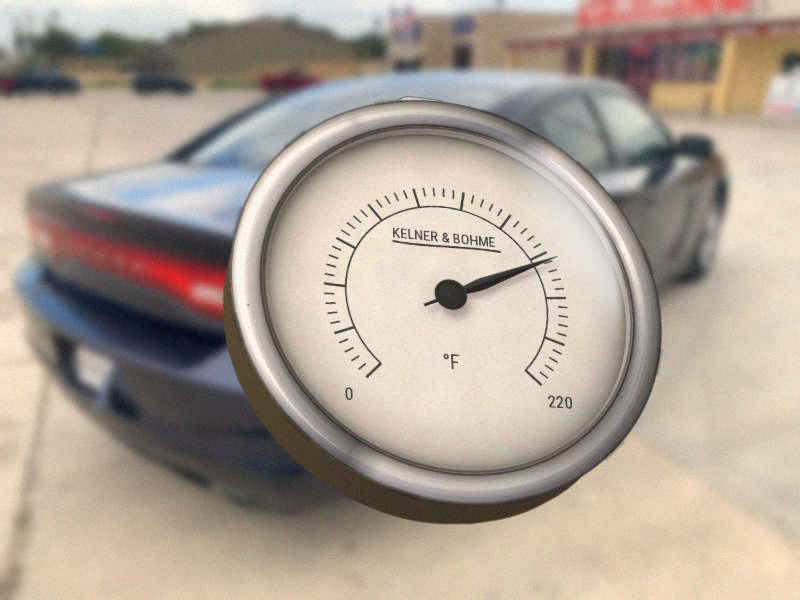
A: 164 °F
